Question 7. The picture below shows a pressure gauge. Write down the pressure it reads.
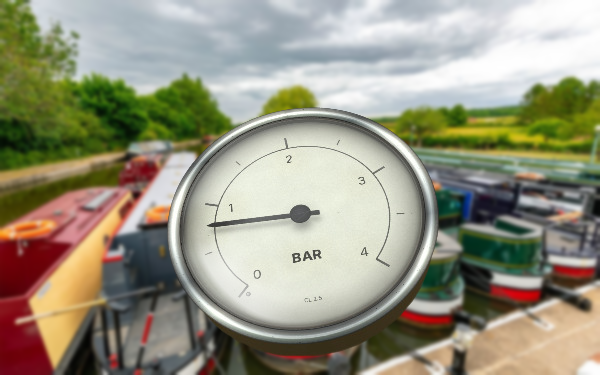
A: 0.75 bar
